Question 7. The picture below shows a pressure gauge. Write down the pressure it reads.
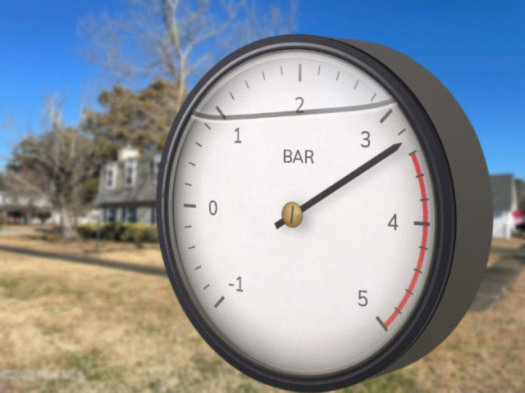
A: 3.3 bar
